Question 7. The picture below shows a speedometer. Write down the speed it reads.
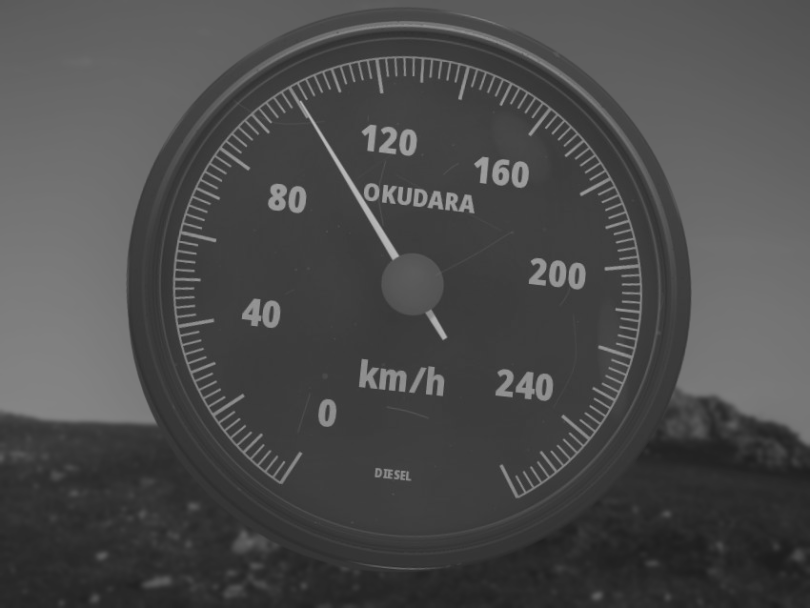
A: 100 km/h
